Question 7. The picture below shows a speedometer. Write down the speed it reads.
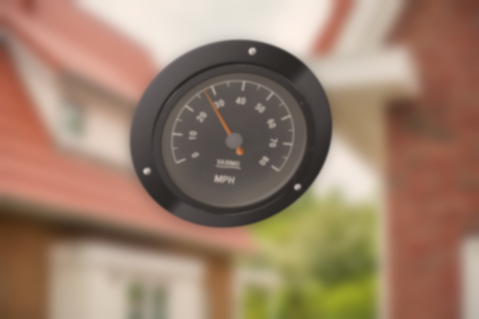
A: 27.5 mph
